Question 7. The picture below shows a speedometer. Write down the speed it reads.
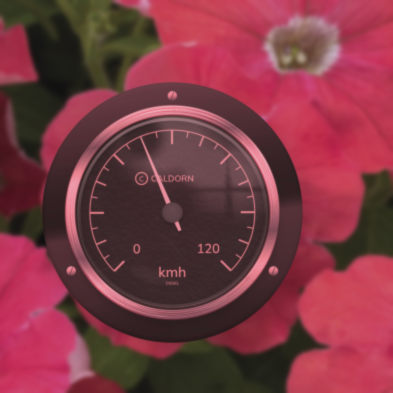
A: 50 km/h
